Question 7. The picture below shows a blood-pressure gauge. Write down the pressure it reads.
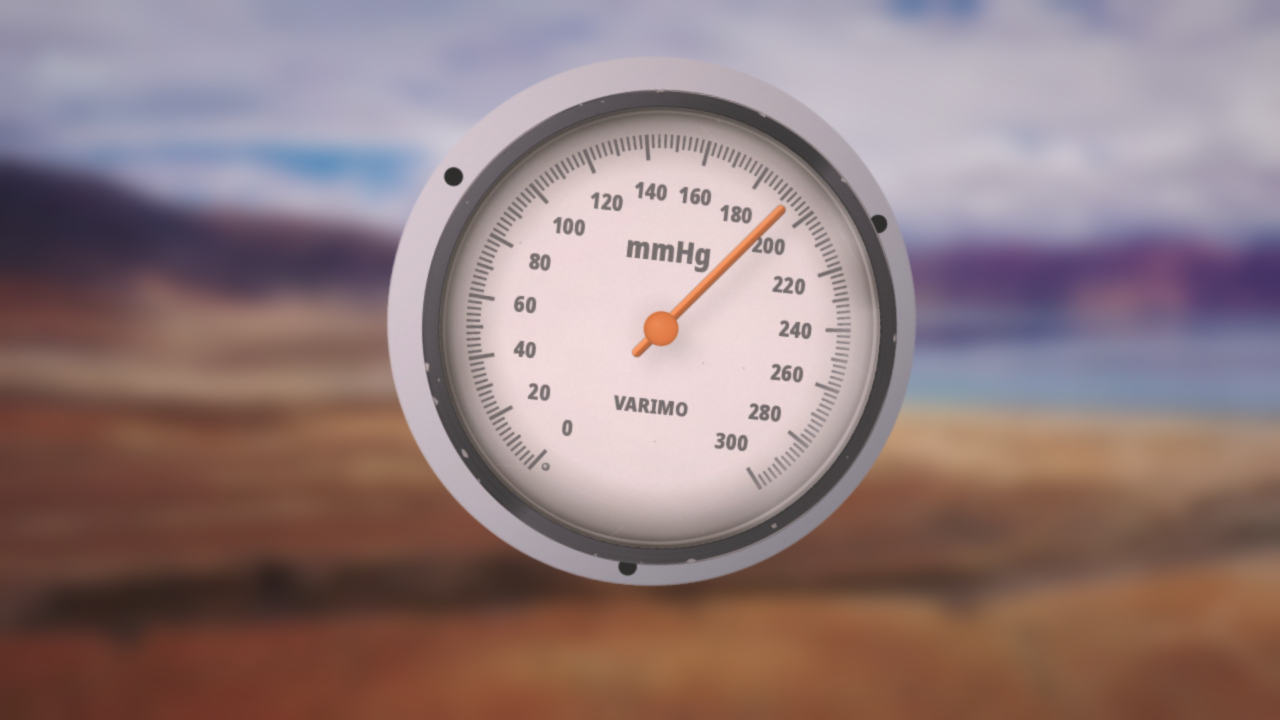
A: 192 mmHg
